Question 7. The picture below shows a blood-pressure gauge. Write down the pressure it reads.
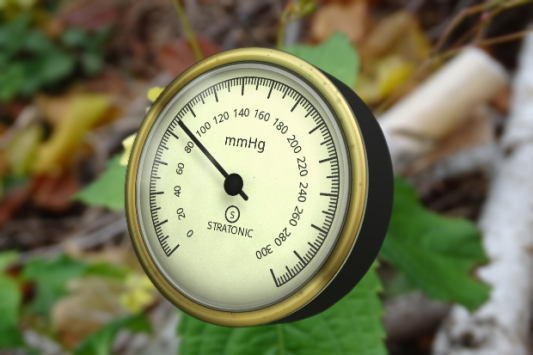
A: 90 mmHg
